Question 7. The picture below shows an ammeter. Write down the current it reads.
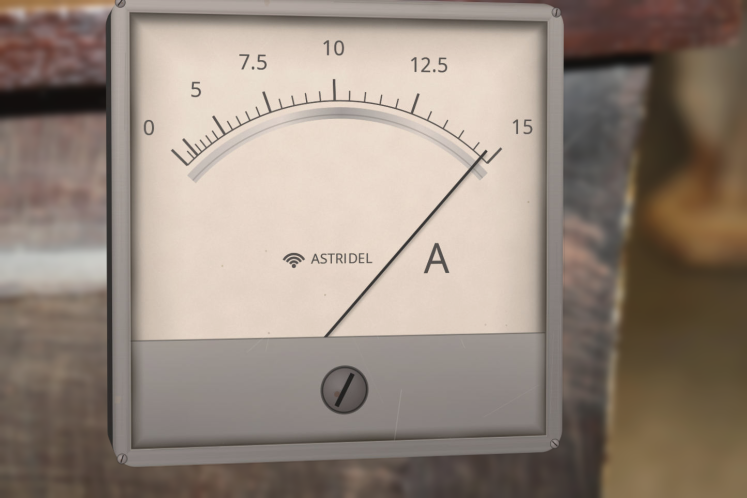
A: 14.75 A
